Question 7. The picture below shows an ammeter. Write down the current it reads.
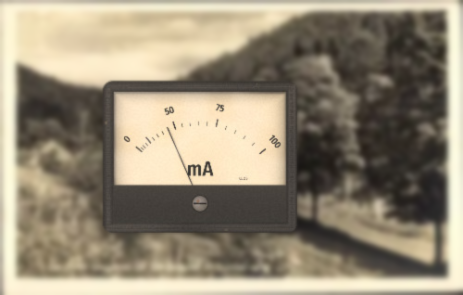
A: 45 mA
